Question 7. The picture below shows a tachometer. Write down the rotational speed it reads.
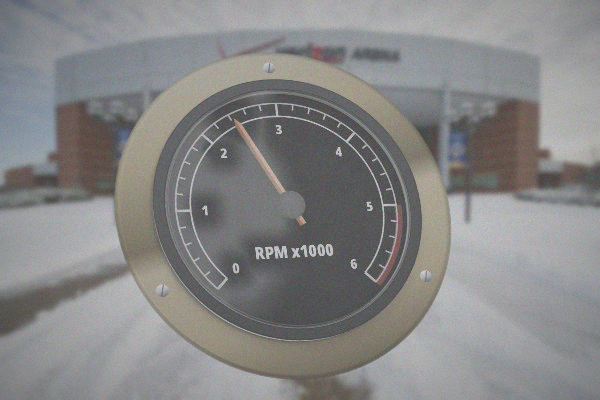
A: 2400 rpm
